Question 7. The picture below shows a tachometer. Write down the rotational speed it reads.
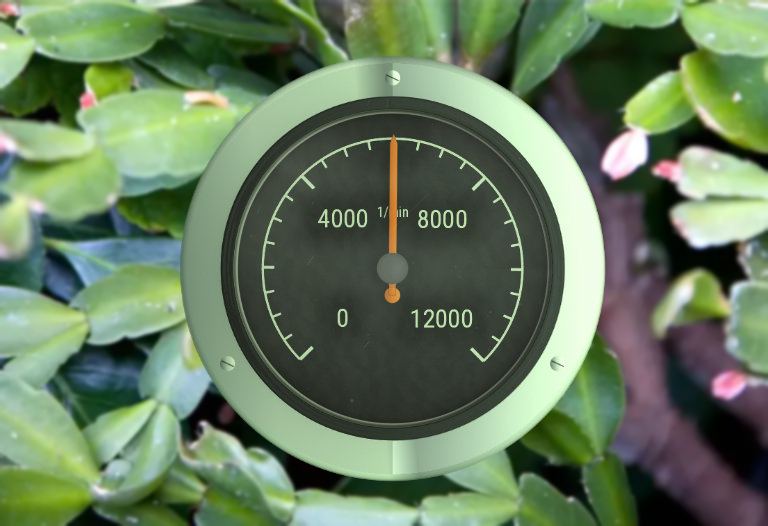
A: 6000 rpm
